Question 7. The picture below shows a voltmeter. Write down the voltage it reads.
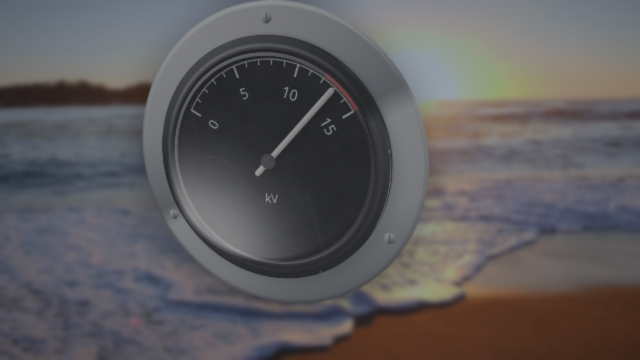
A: 13 kV
